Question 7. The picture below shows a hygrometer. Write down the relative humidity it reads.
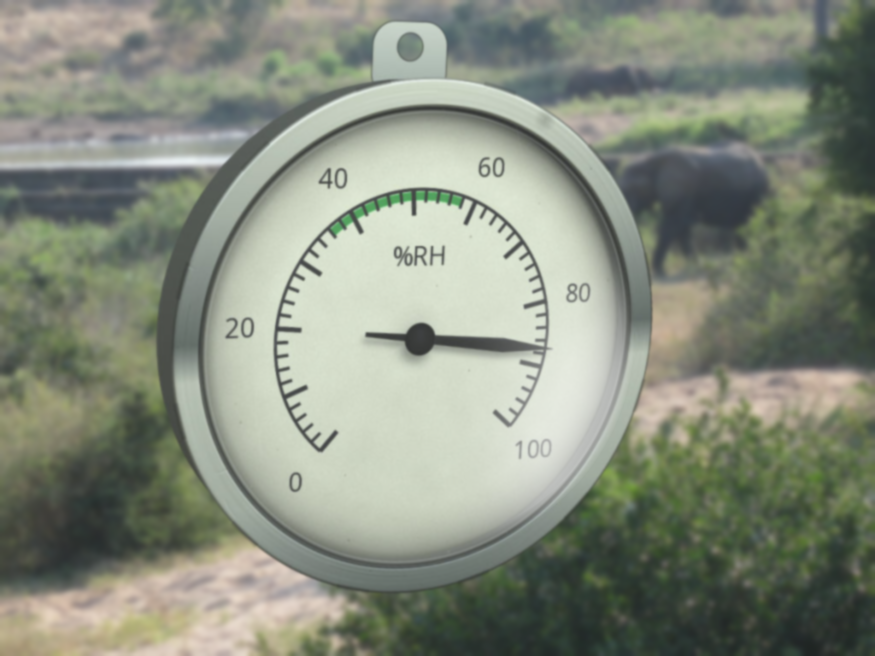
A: 87 %
